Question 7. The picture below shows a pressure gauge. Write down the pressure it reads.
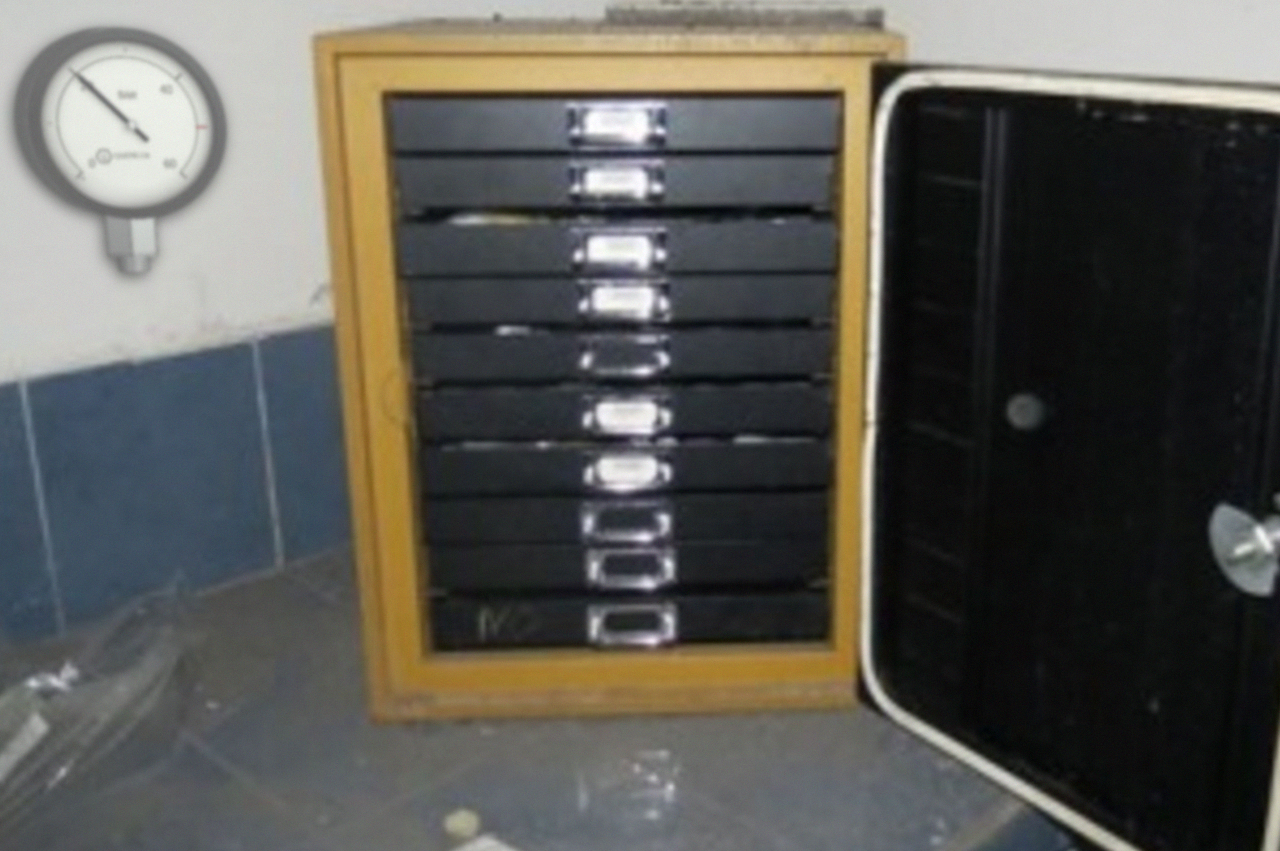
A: 20 bar
